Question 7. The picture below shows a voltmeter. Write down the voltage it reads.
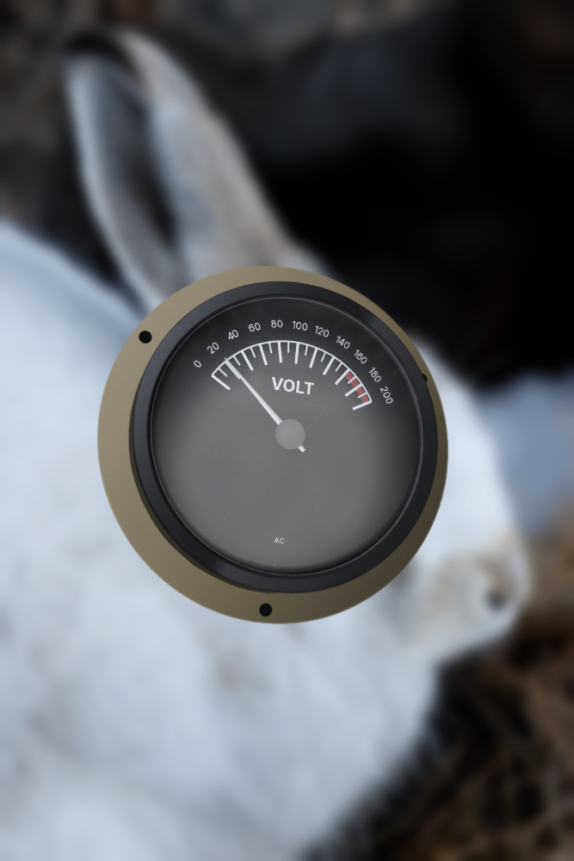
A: 20 V
